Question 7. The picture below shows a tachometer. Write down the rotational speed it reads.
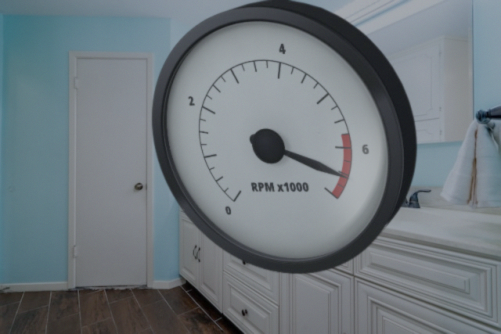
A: 6500 rpm
